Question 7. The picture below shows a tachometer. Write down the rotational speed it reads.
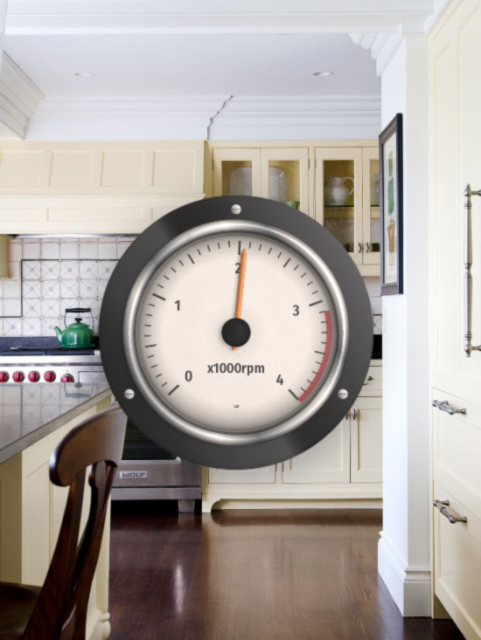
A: 2050 rpm
